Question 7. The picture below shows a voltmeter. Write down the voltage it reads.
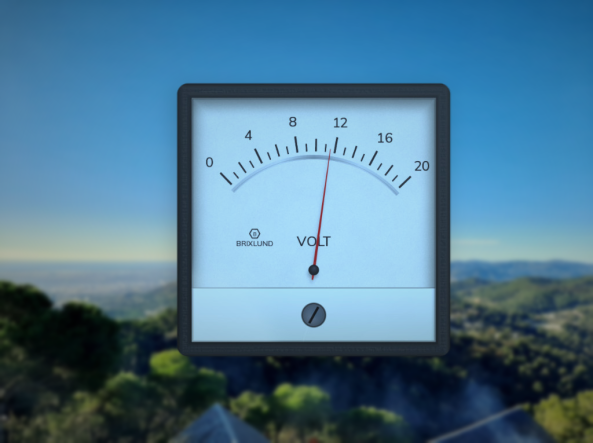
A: 11.5 V
